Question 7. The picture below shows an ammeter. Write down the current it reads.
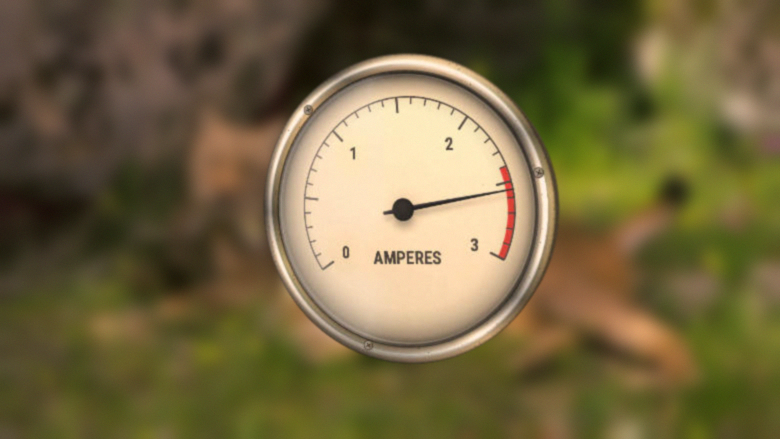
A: 2.55 A
